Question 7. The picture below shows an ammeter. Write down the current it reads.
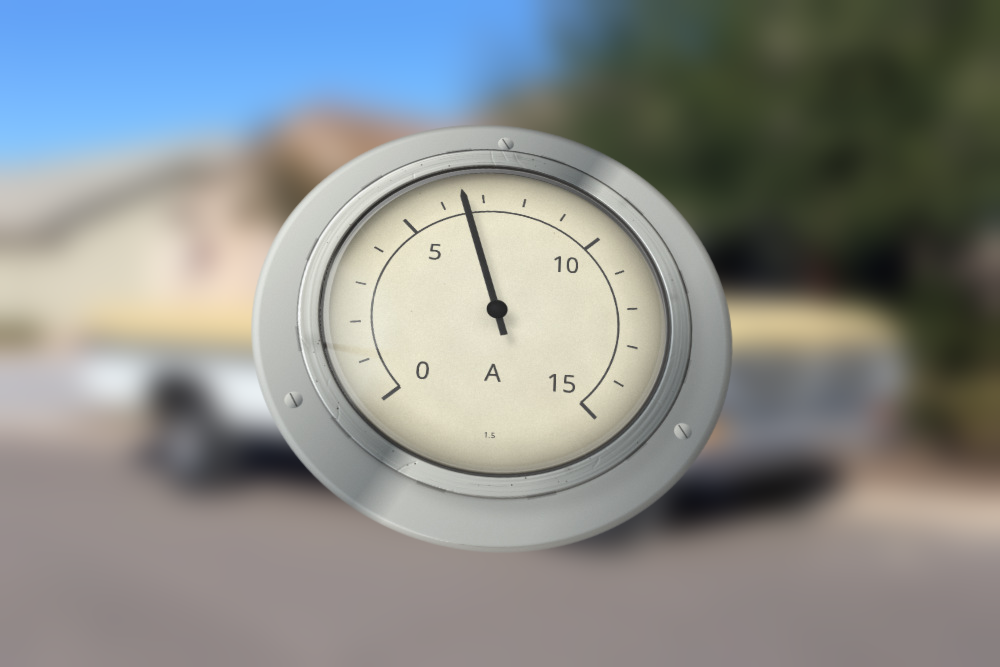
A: 6.5 A
